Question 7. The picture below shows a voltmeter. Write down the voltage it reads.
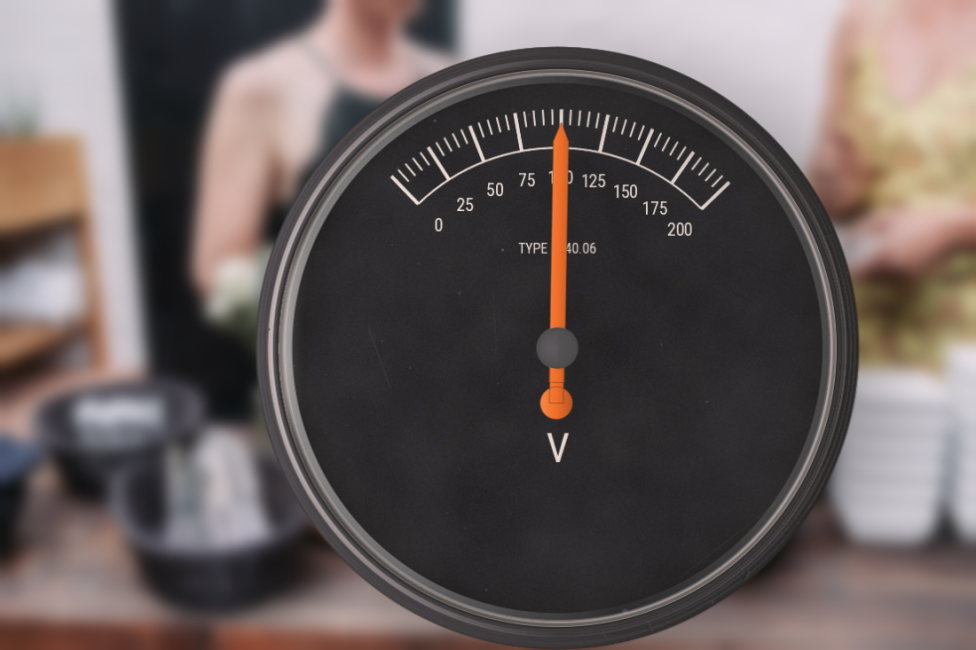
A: 100 V
